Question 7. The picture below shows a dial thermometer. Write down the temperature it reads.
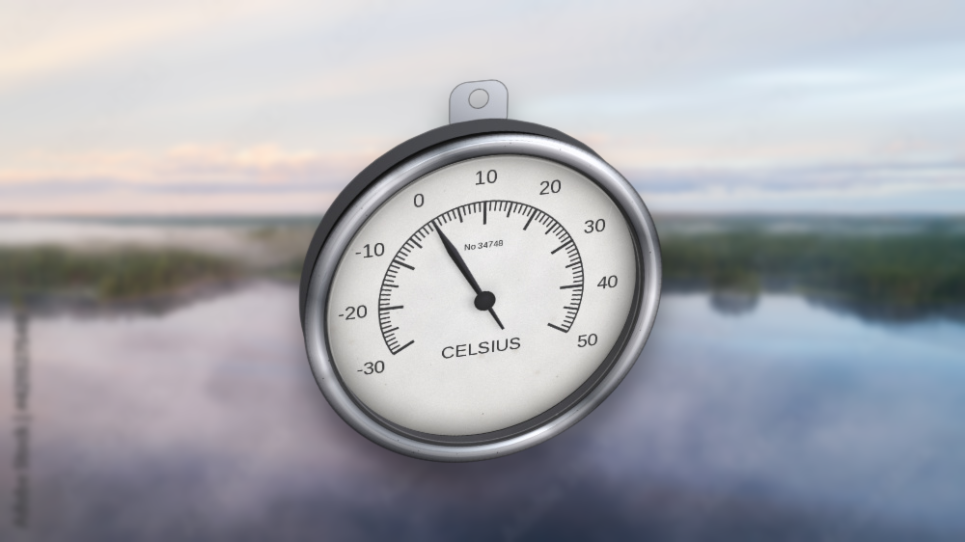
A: 0 °C
